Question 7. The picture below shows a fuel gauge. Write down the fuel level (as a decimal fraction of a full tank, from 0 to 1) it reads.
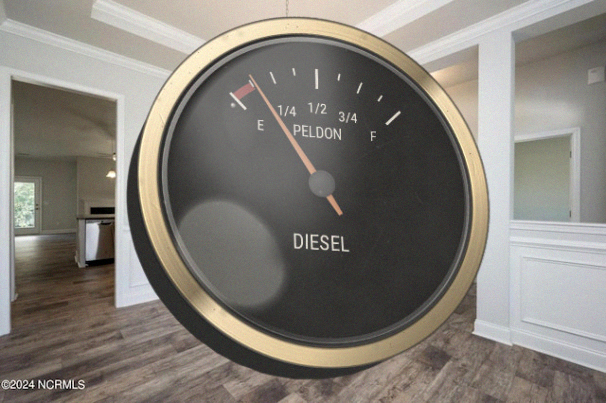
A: 0.125
